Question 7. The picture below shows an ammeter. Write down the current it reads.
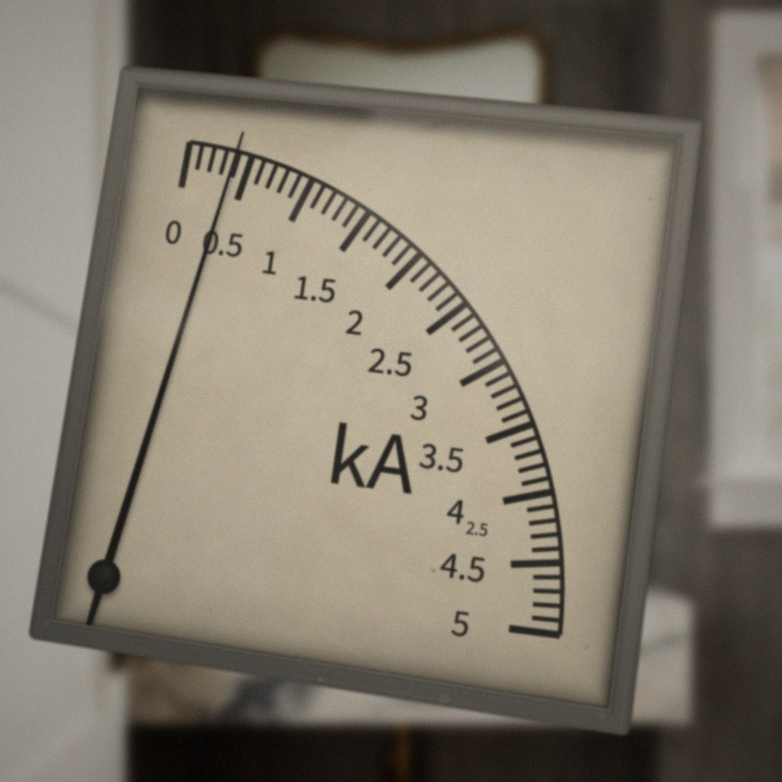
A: 0.4 kA
